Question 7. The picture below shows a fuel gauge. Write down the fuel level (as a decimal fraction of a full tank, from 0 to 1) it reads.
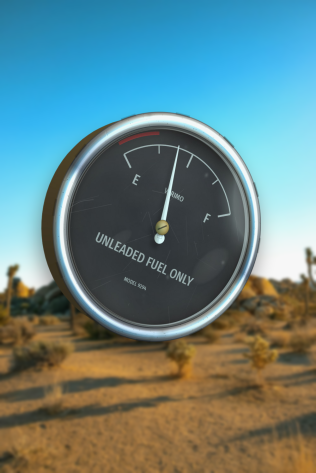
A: 0.375
